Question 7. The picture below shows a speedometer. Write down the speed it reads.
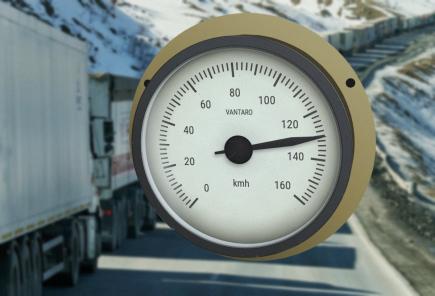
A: 130 km/h
